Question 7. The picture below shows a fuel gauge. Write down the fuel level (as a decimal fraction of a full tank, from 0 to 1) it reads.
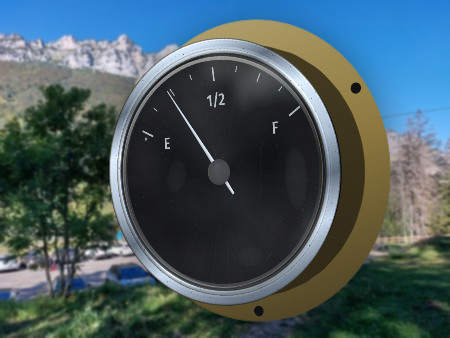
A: 0.25
